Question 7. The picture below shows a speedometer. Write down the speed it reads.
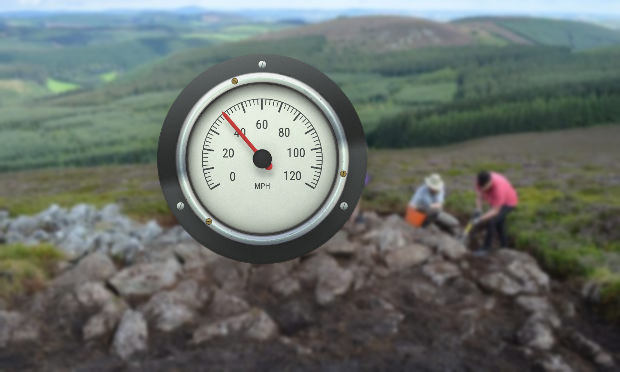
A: 40 mph
